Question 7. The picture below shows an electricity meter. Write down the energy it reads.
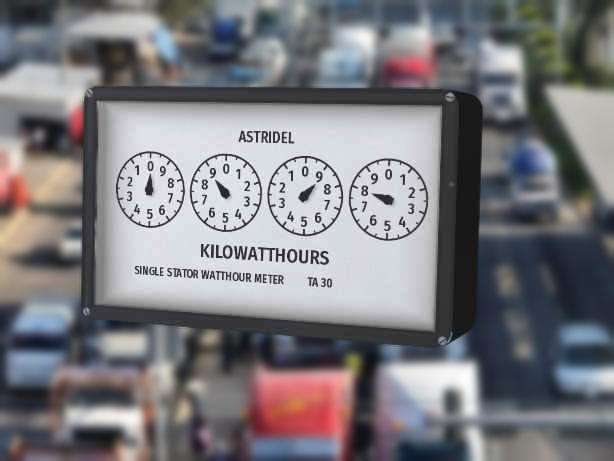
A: 9888 kWh
